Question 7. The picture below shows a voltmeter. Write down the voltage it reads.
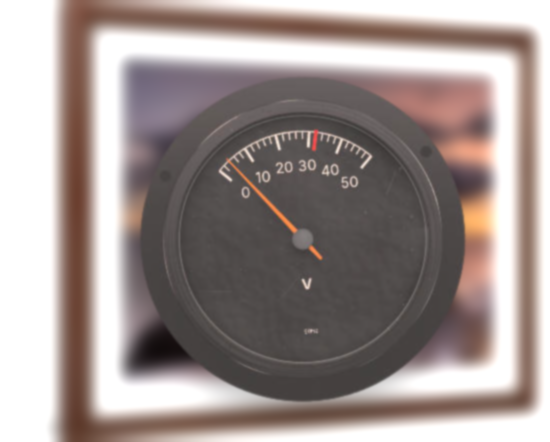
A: 4 V
